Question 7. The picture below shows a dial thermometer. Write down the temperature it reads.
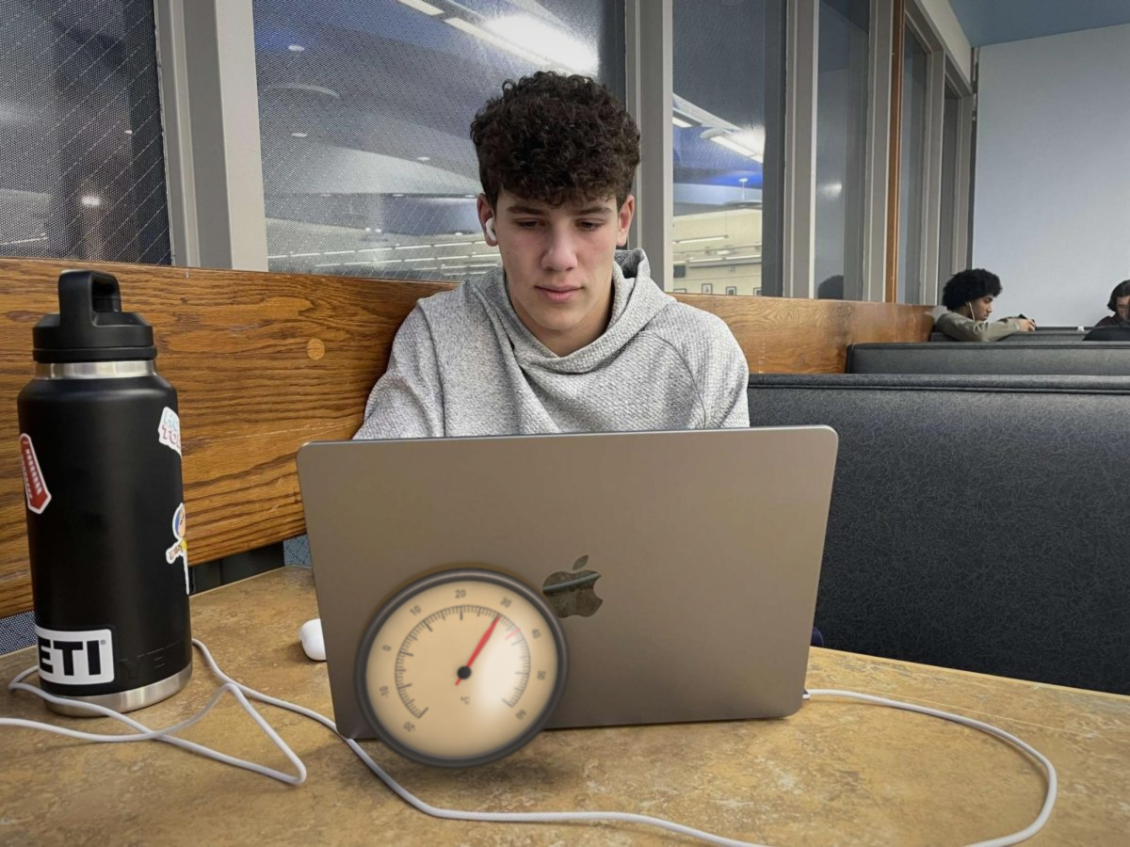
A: 30 °C
